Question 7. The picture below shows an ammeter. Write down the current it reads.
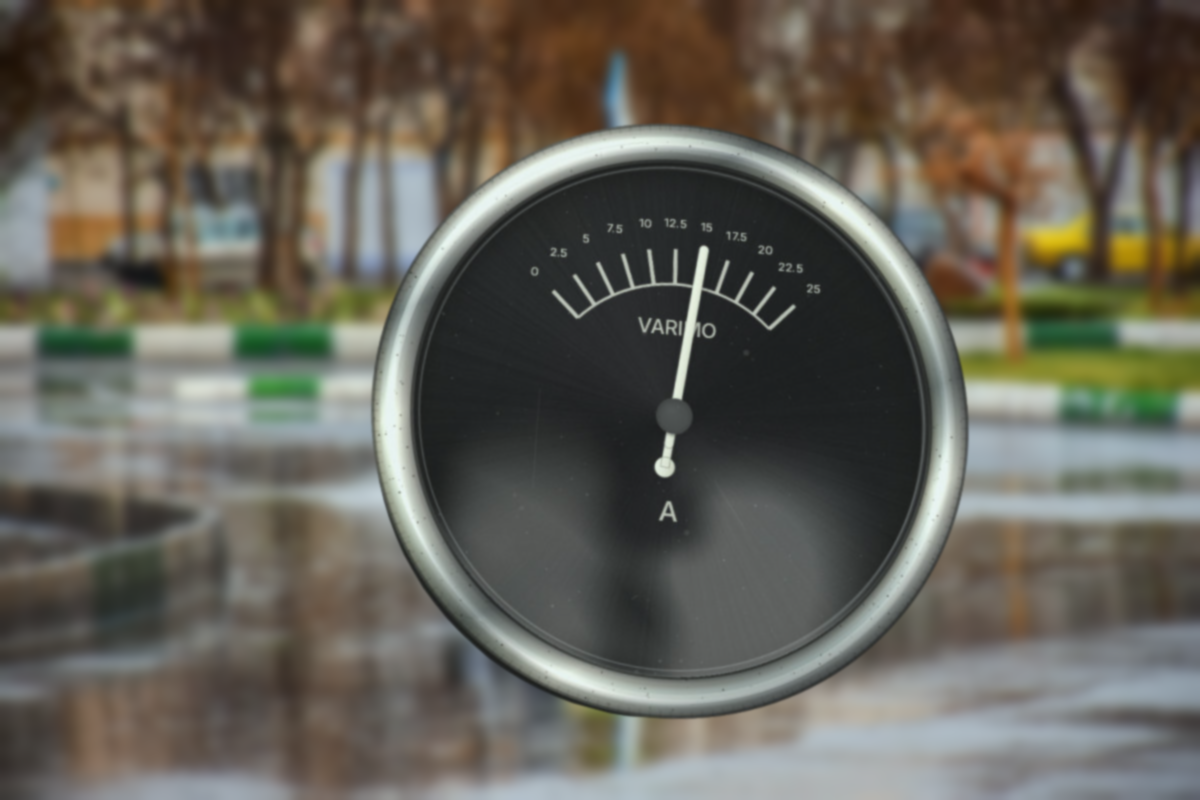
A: 15 A
